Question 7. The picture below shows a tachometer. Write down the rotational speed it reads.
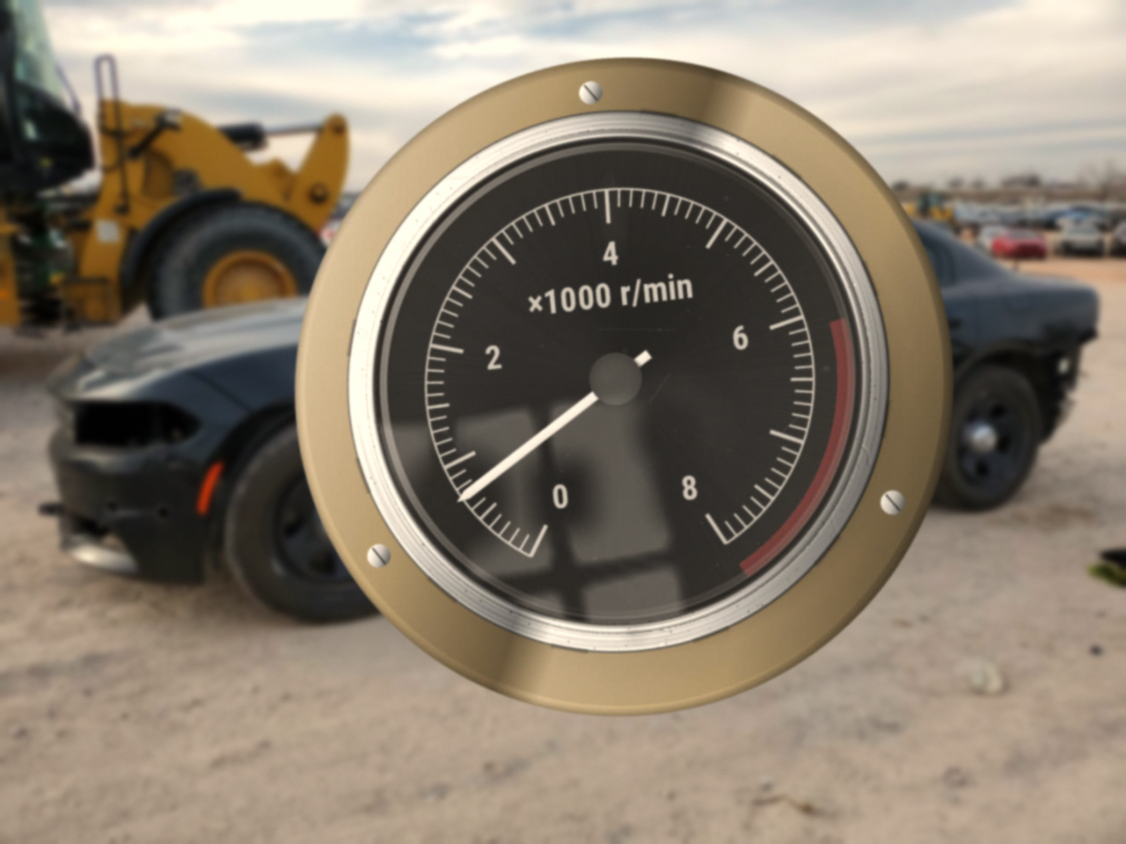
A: 700 rpm
